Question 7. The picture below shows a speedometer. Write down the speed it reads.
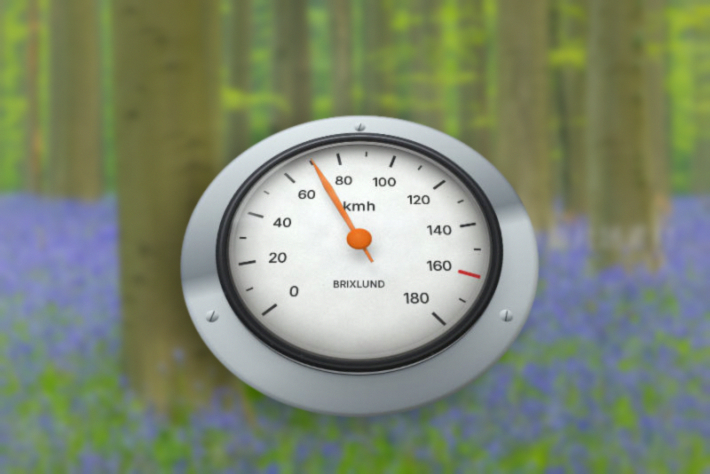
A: 70 km/h
